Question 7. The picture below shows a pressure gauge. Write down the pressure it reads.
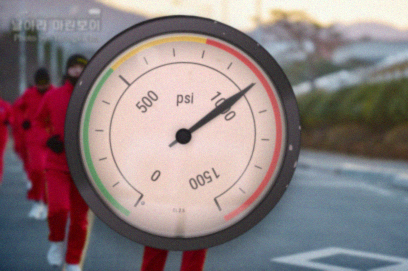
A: 1000 psi
